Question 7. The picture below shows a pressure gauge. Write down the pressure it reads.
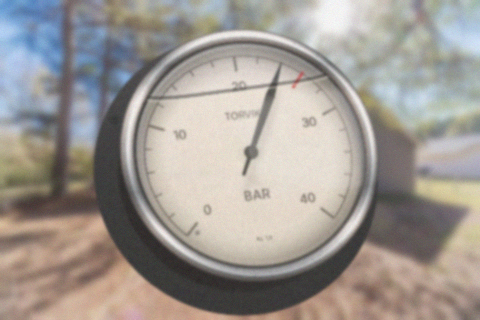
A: 24 bar
